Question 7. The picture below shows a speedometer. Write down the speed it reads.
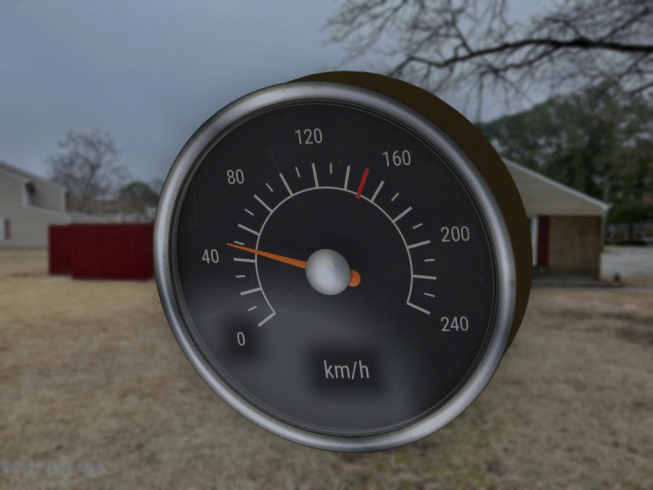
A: 50 km/h
